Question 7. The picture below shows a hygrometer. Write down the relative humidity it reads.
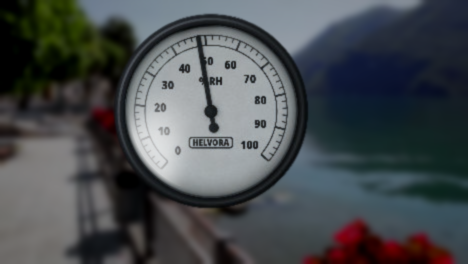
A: 48 %
